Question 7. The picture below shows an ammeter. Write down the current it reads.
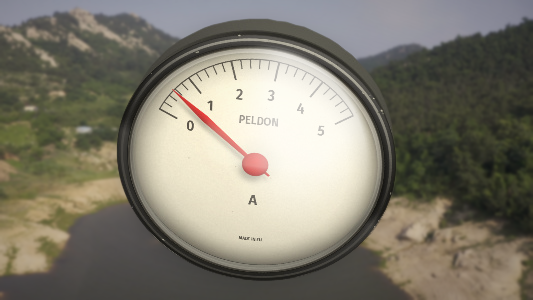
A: 0.6 A
